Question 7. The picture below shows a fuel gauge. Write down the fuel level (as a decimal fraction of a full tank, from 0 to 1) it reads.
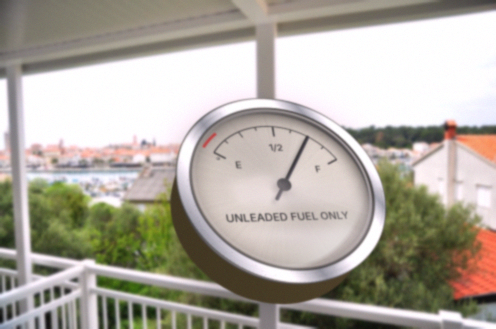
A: 0.75
